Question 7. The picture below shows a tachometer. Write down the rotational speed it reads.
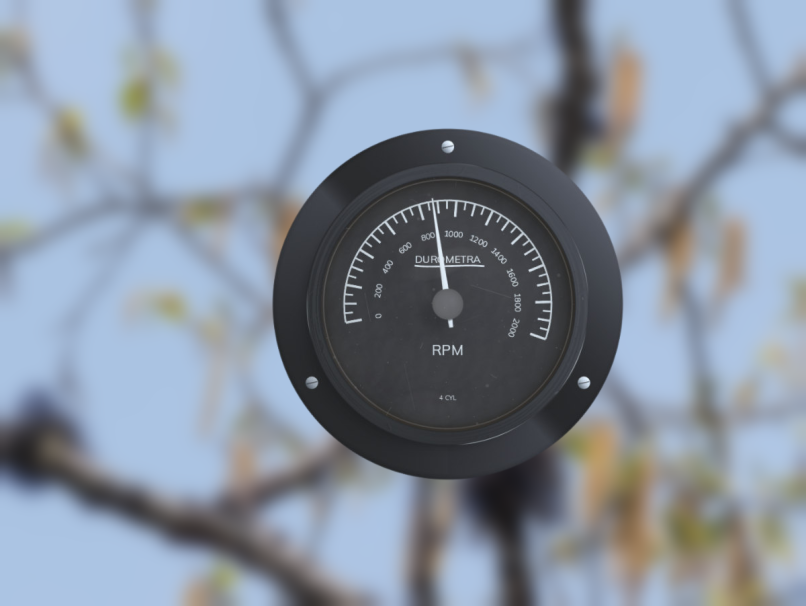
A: 875 rpm
